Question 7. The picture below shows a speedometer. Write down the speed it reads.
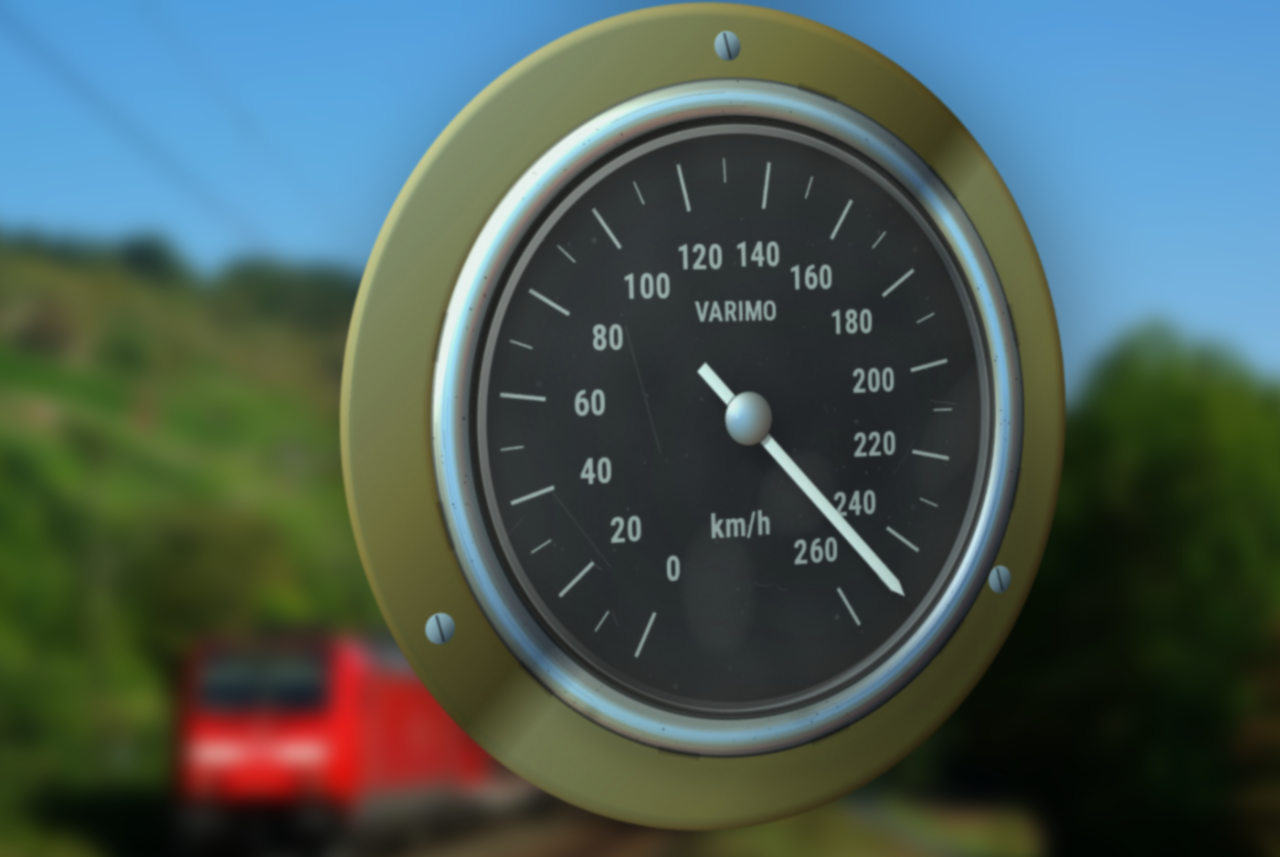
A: 250 km/h
